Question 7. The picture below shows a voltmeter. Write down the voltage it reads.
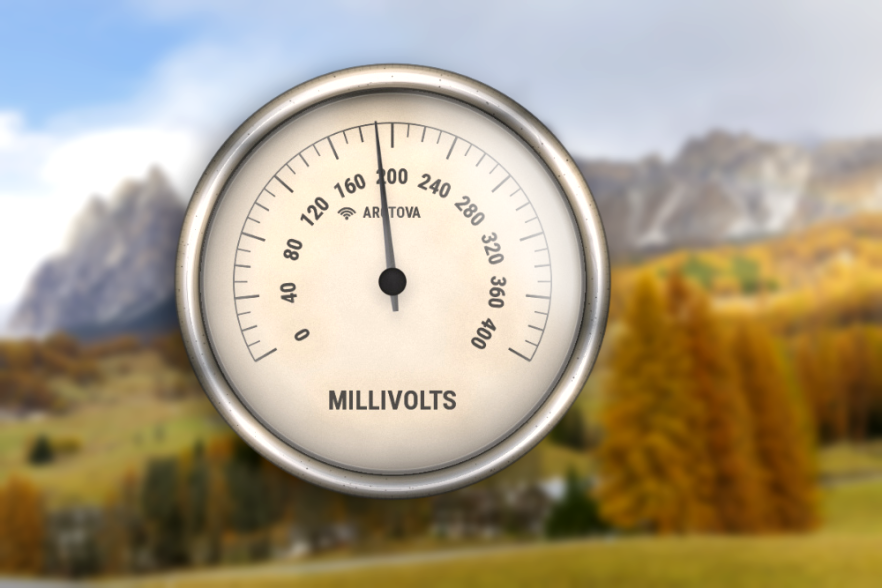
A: 190 mV
